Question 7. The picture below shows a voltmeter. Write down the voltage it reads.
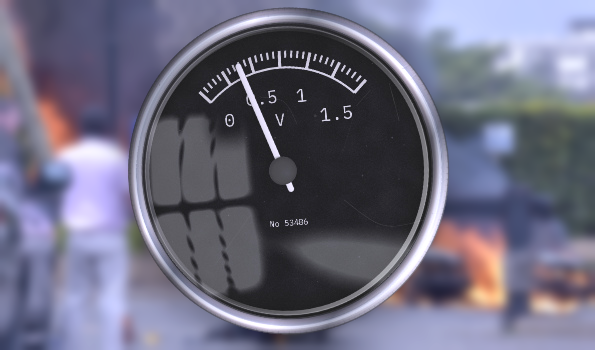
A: 0.4 V
